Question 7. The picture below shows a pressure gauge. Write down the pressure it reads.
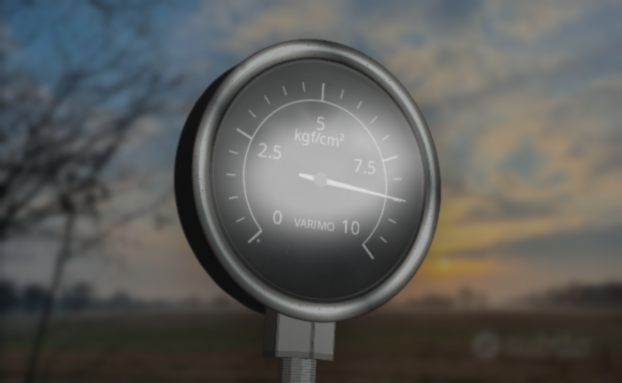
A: 8.5 kg/cm²
